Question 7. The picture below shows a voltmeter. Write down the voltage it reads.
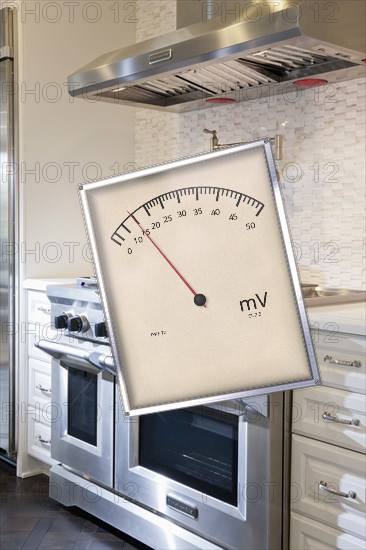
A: 15 mV
